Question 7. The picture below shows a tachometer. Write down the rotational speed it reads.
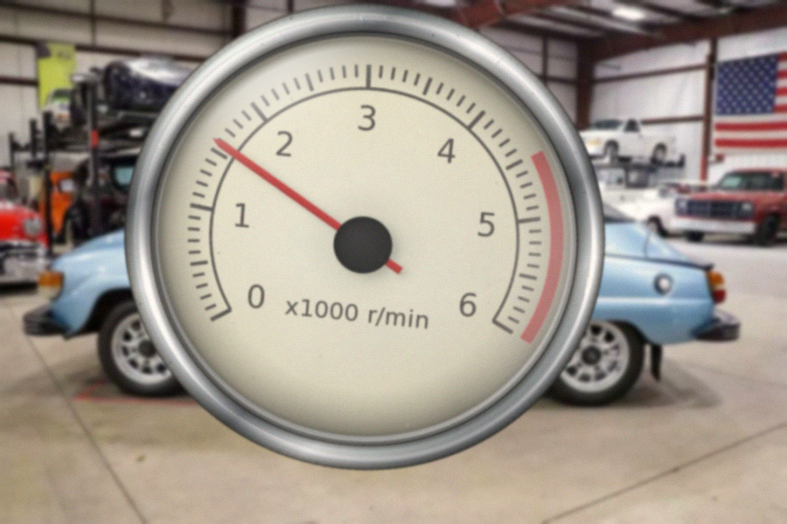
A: 1600 rpm
